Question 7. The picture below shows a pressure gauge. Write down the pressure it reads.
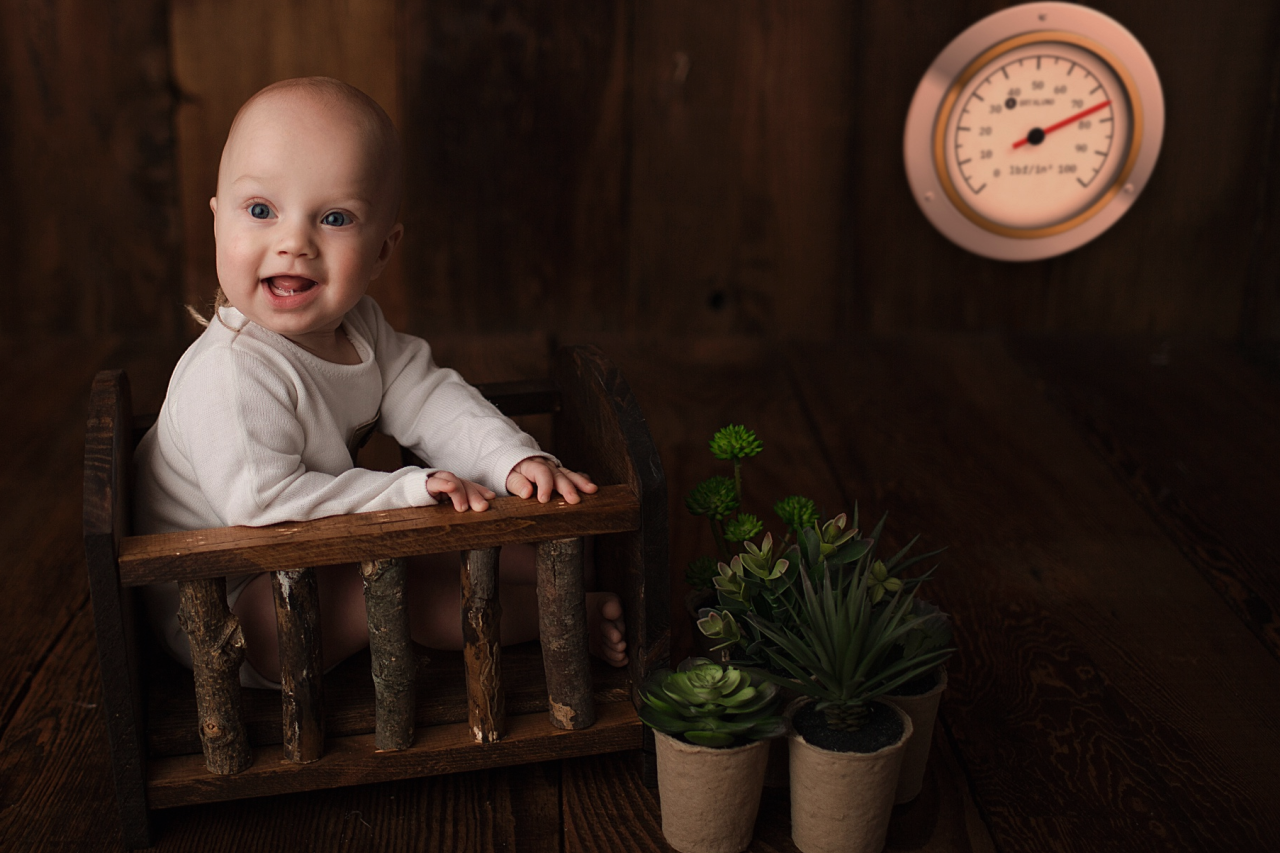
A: 75 psi
